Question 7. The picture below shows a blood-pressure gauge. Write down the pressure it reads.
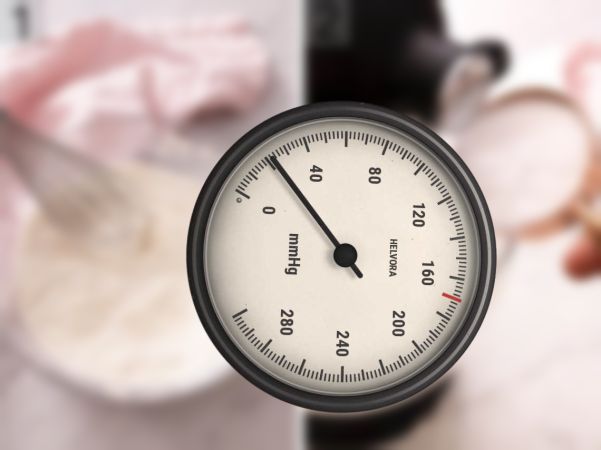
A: 22 mmHg
